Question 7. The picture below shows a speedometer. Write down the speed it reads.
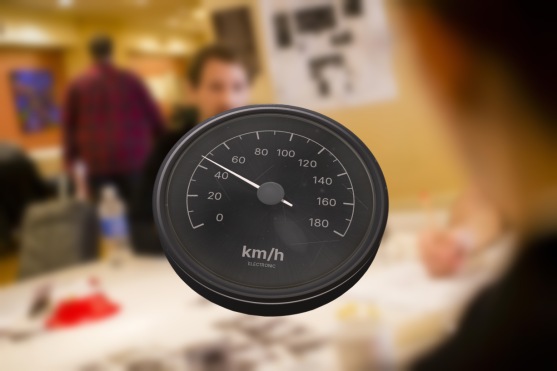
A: 45 km/h
